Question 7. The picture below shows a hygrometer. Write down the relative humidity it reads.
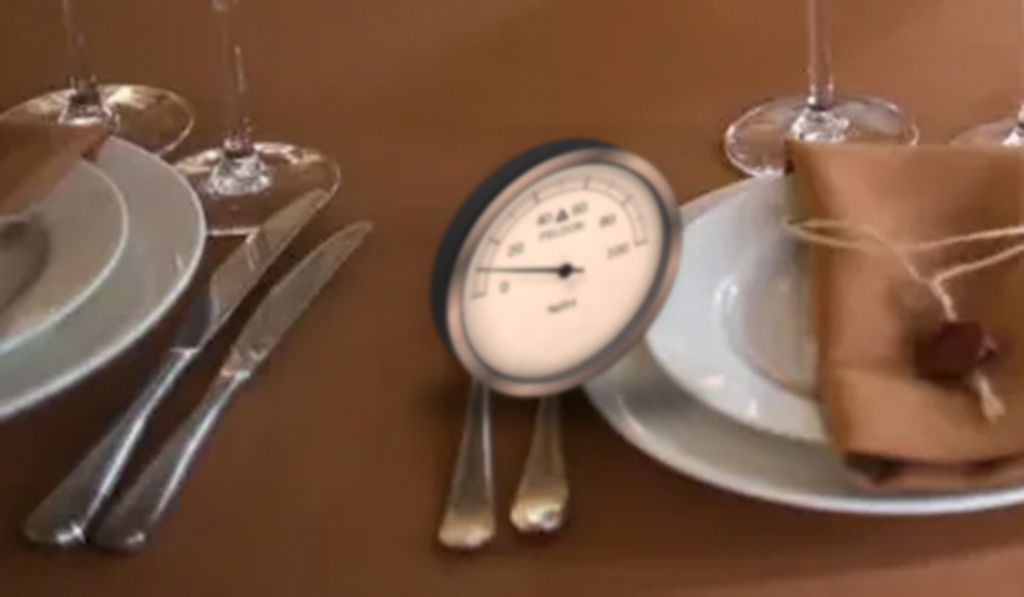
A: 10 %
